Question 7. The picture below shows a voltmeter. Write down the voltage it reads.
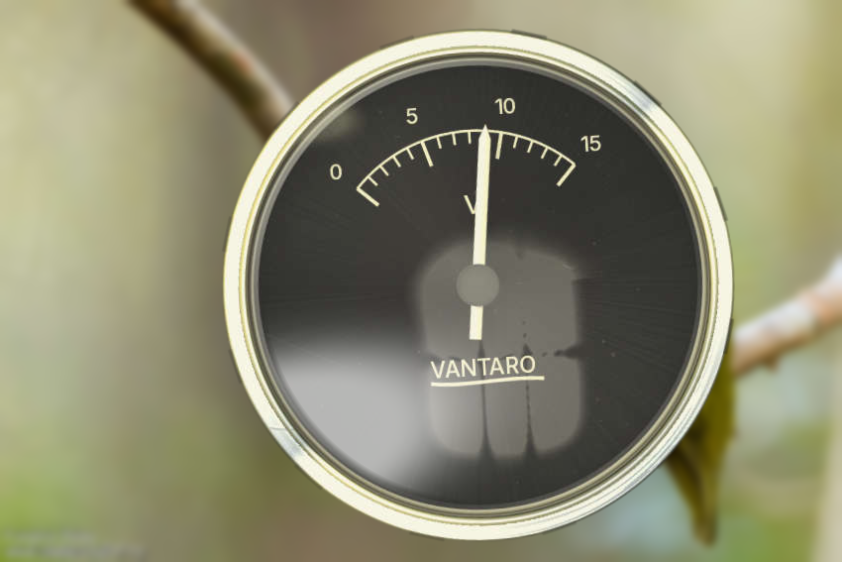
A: 9 V
